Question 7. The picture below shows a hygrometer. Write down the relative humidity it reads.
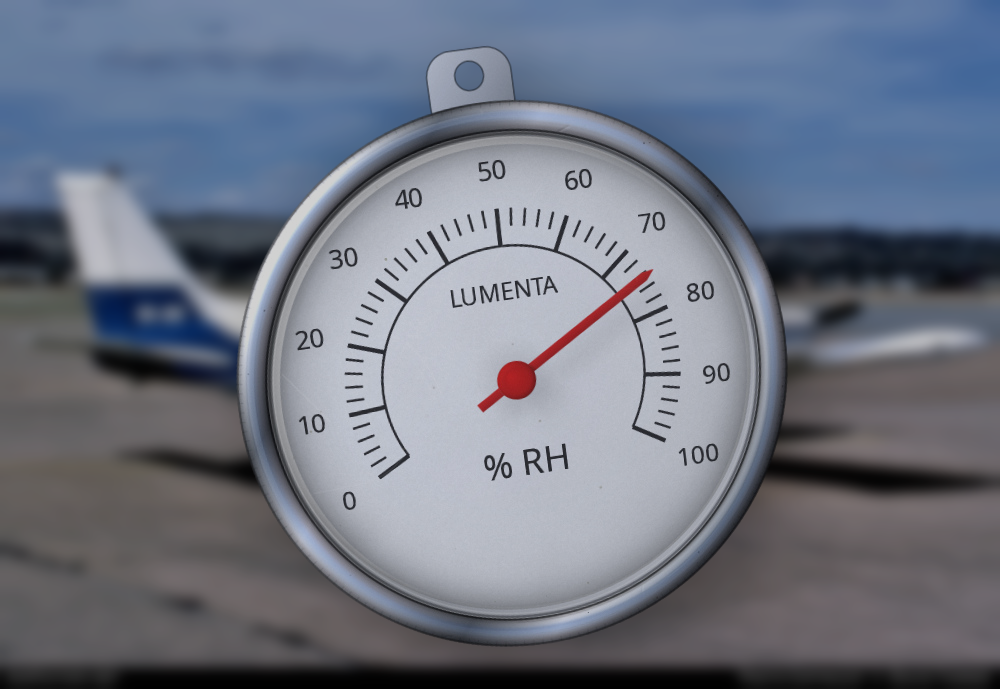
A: 74 %
